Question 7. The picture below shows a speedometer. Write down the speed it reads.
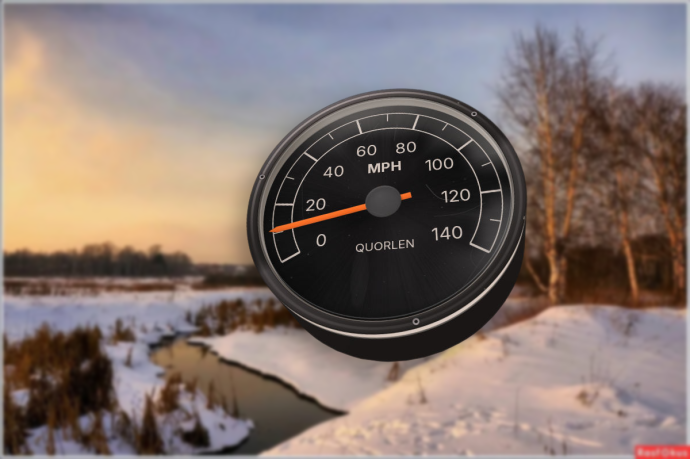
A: 10 mph
